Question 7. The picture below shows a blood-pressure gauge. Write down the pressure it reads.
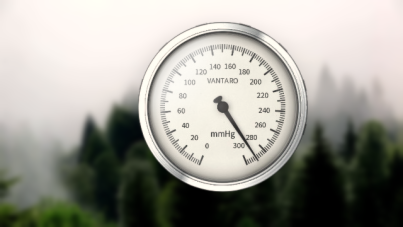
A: 290 mmHg
